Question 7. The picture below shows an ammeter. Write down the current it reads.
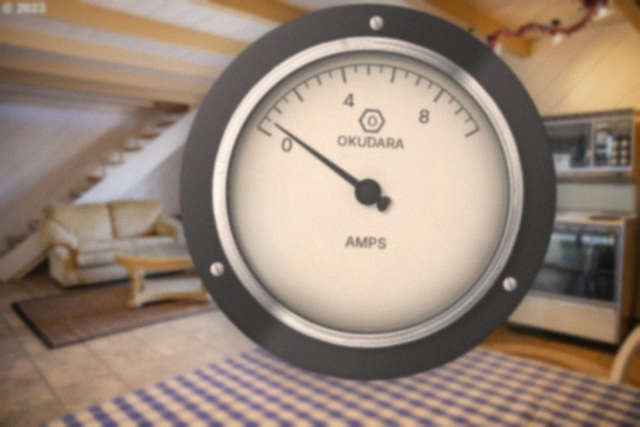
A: 0.5 A
